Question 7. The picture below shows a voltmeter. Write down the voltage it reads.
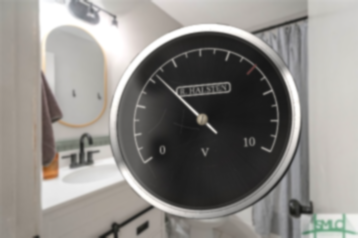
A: 3.25 V
